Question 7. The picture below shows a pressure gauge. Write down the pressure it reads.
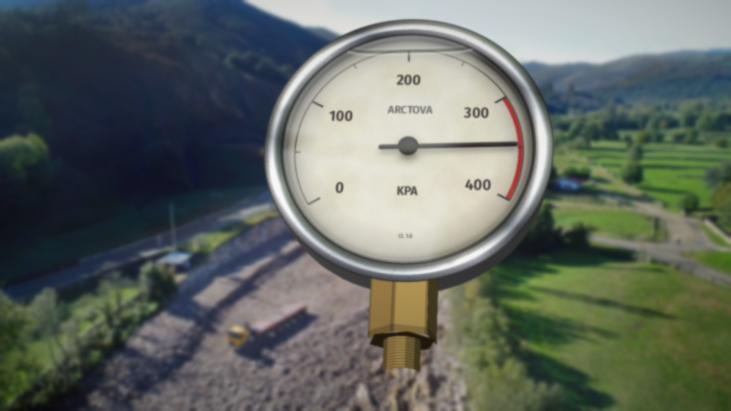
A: 350 kPa
